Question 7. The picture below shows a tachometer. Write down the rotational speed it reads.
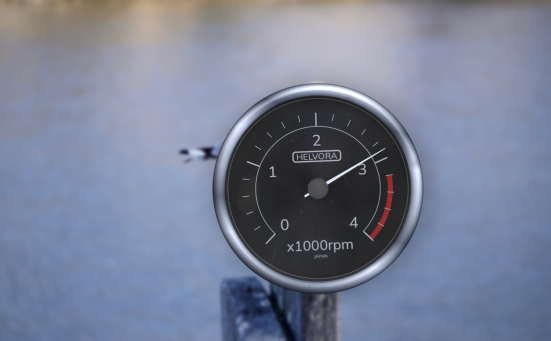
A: 2900 rpm
